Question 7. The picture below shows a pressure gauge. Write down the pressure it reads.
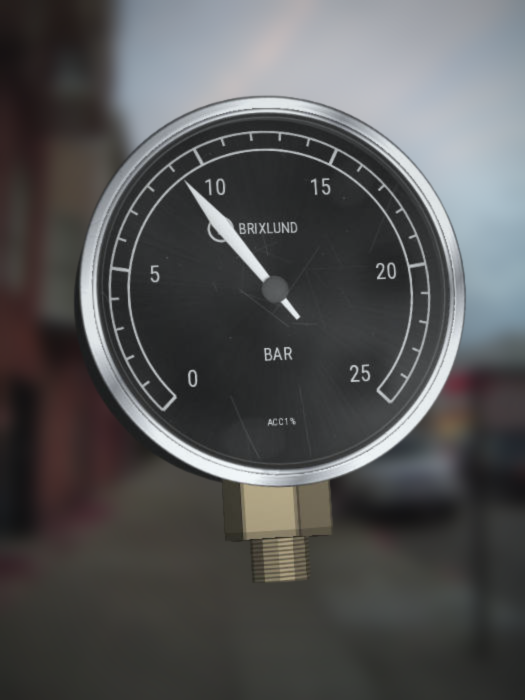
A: 9 bar
